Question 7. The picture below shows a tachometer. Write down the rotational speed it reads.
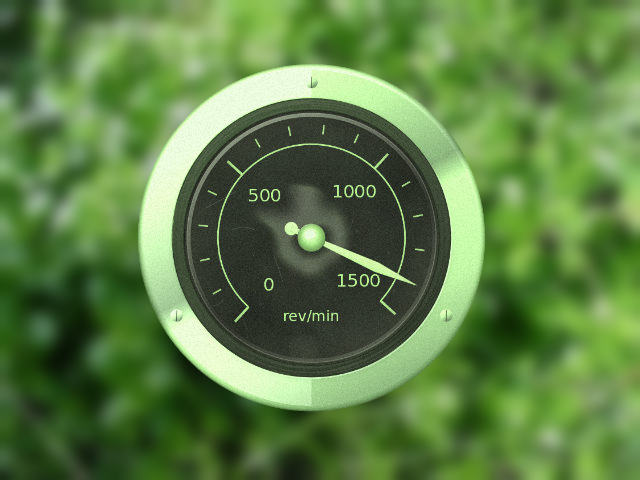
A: 1400 rpm
